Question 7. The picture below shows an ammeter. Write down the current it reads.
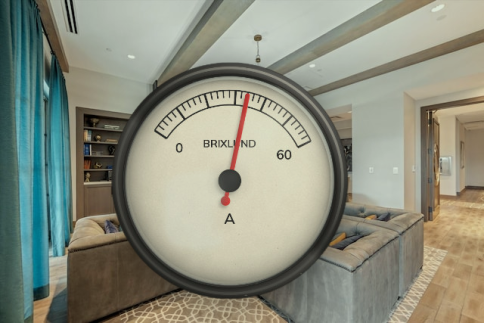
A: 34 A
